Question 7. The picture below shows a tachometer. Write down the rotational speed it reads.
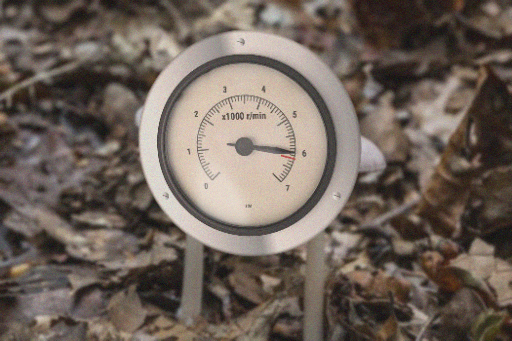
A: 6000 rpm
